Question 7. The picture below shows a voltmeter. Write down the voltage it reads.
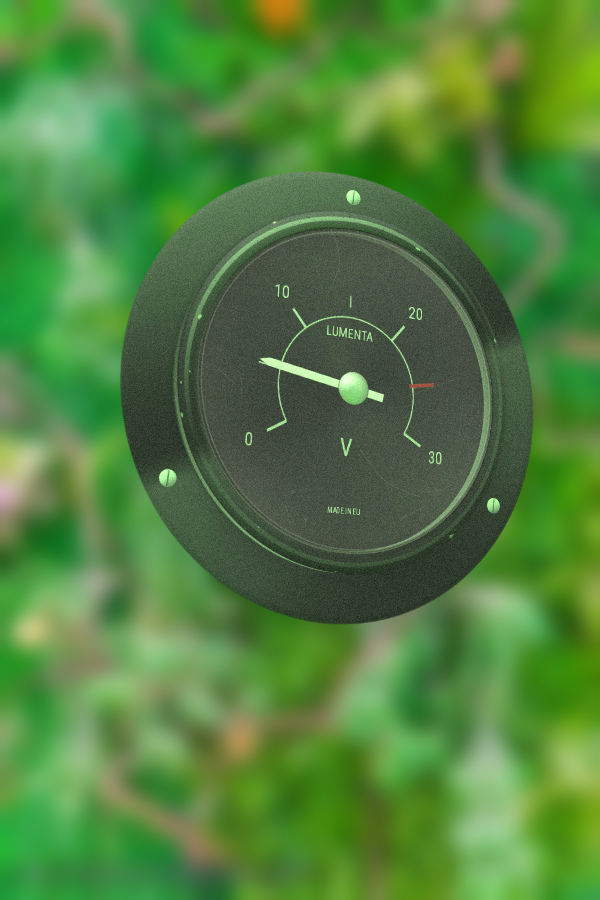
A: 5 V
